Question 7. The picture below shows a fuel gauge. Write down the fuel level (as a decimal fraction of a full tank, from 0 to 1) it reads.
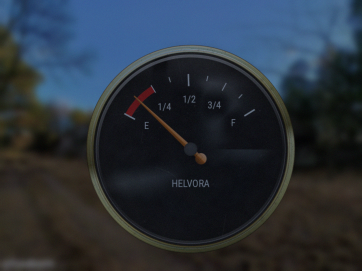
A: 0.125
